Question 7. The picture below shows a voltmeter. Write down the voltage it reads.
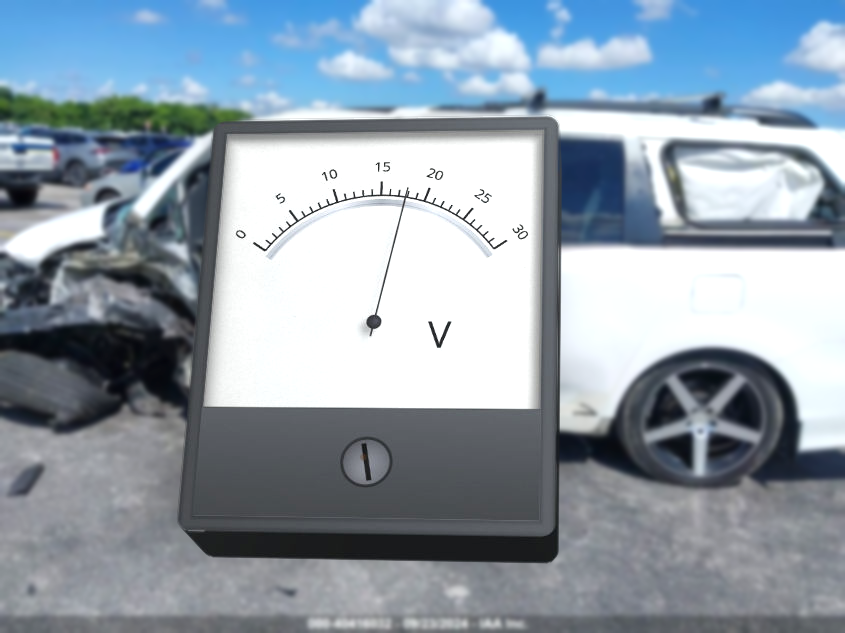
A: 18 V
